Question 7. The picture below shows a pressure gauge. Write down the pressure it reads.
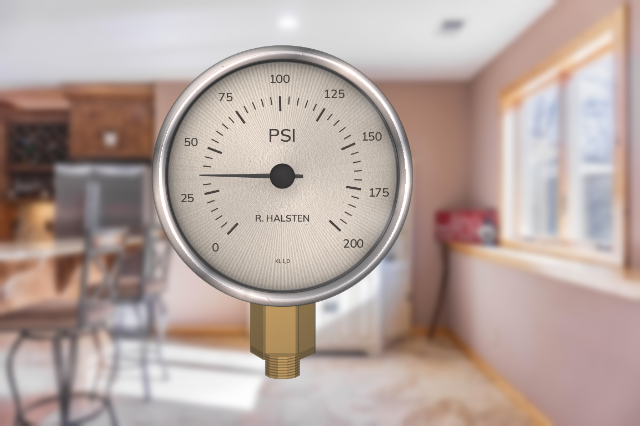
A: 35 psi
